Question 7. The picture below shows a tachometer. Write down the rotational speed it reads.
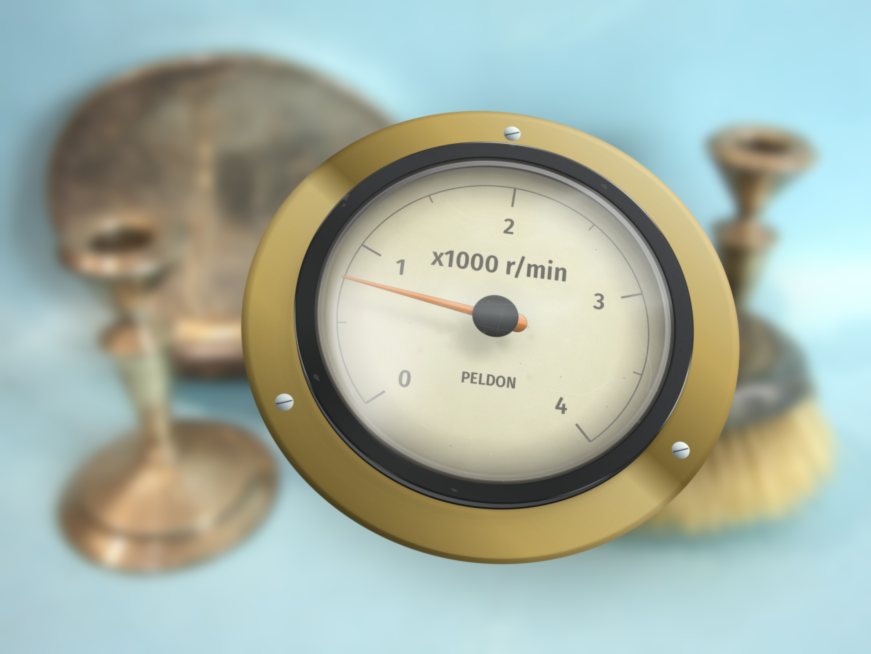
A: 750 rpm
